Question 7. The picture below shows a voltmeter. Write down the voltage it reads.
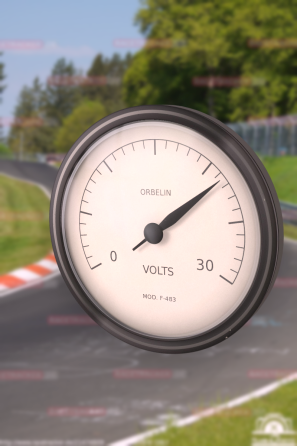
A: 21.5 V
